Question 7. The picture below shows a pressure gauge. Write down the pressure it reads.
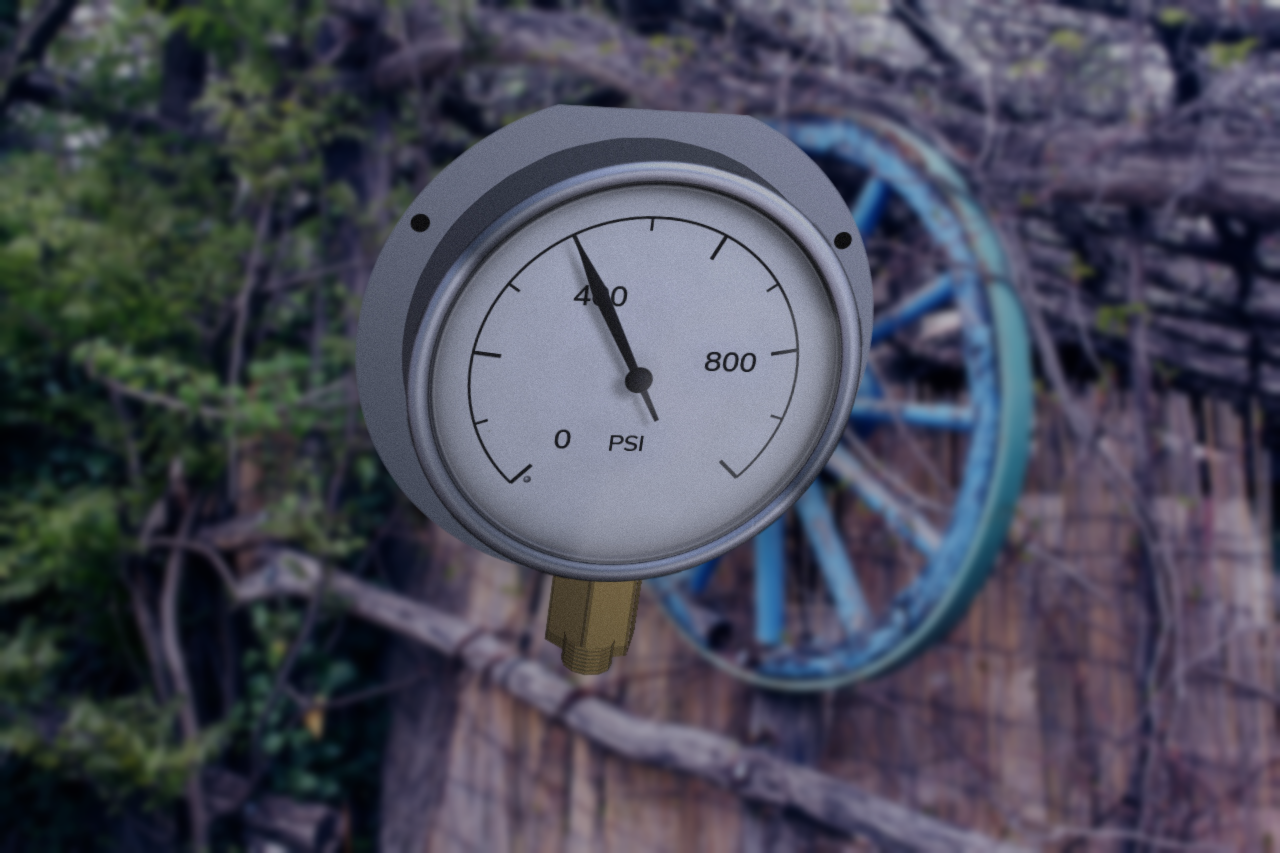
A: 400 psi
